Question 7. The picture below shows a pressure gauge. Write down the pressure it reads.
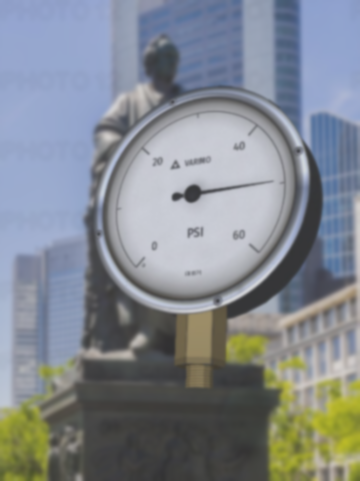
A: 50 psi
